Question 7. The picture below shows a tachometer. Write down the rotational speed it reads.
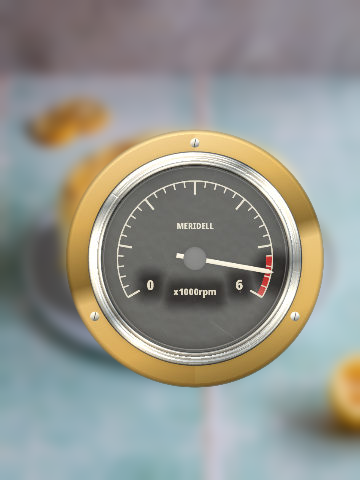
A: 5500 rpm
